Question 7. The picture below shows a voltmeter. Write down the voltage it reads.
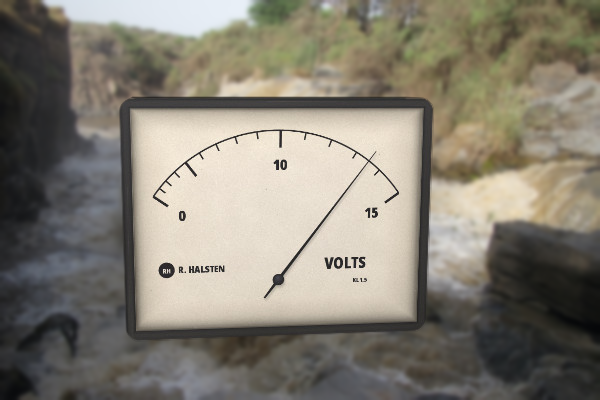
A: 13.5 V
